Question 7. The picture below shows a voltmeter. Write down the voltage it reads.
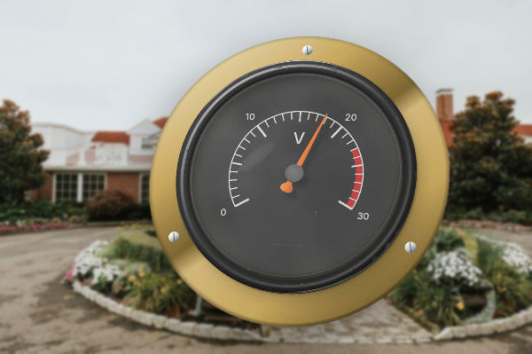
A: 18 V
